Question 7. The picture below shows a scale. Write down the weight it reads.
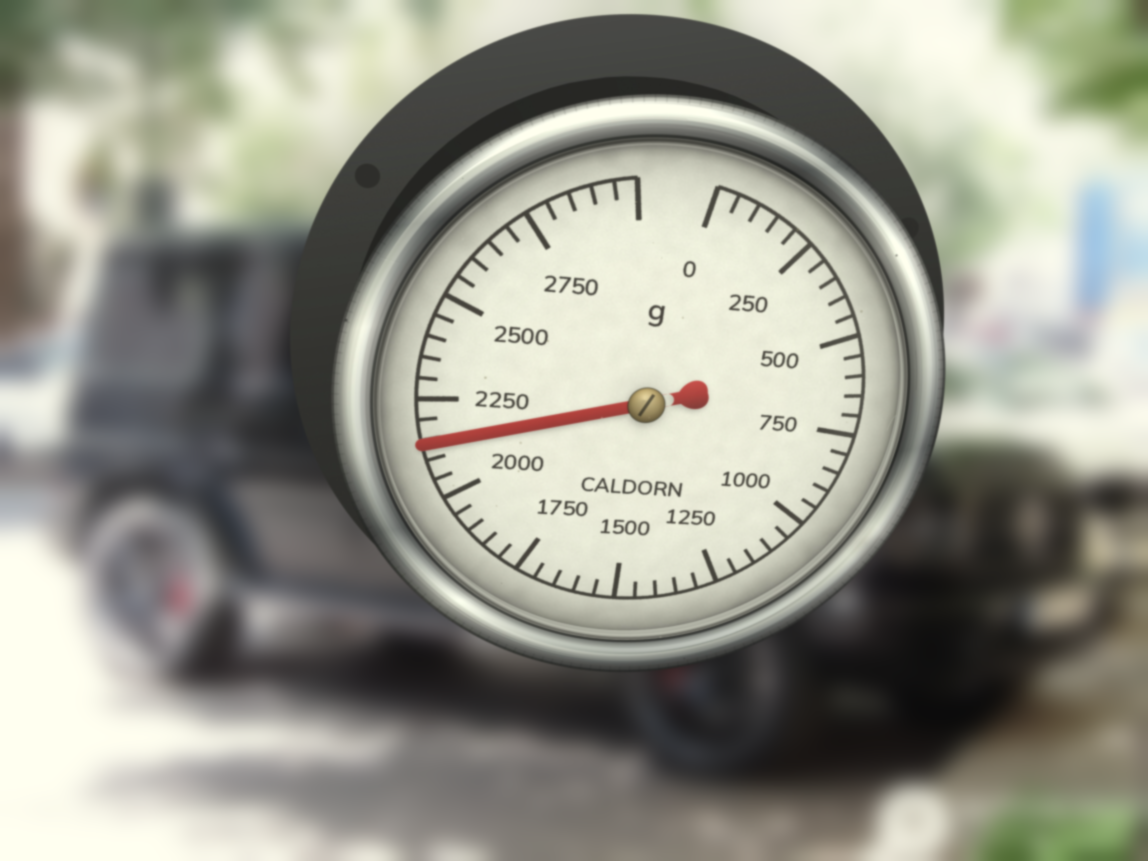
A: 2150 g
